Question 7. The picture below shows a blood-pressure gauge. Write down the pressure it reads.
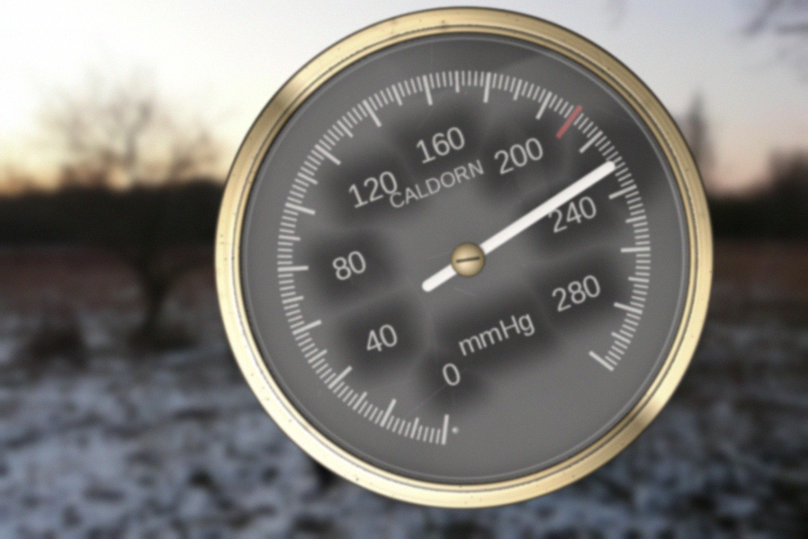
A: 230 mmHg
